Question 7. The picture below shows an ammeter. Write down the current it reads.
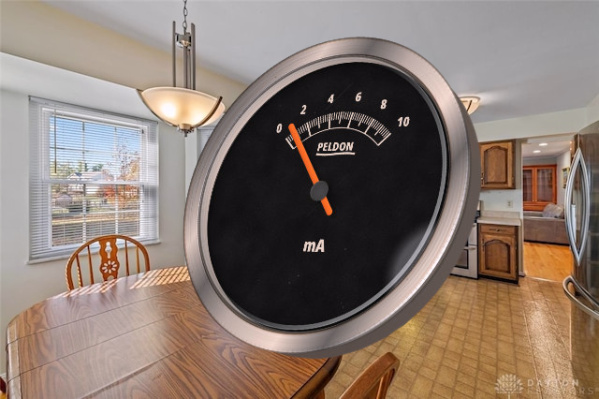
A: 1 mA
